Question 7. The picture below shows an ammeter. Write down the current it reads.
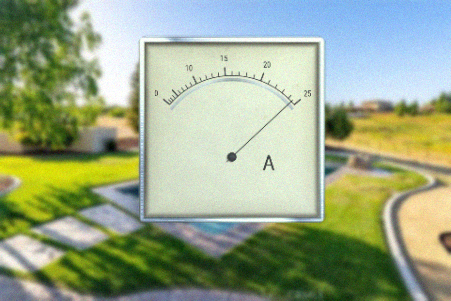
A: 24.5 A
